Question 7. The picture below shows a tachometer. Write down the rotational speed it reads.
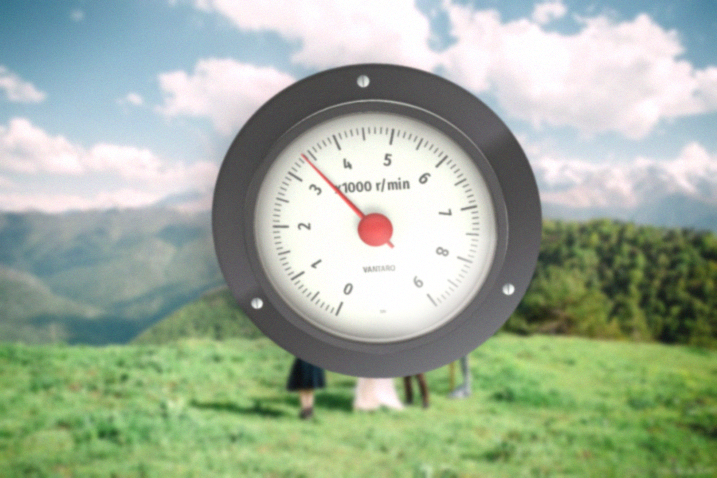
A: 3400 rpm
